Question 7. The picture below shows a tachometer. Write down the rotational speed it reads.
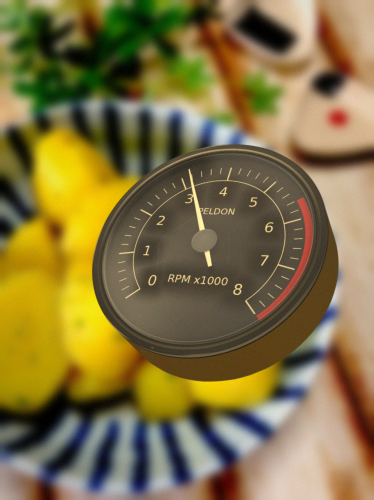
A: 3200 rpm
